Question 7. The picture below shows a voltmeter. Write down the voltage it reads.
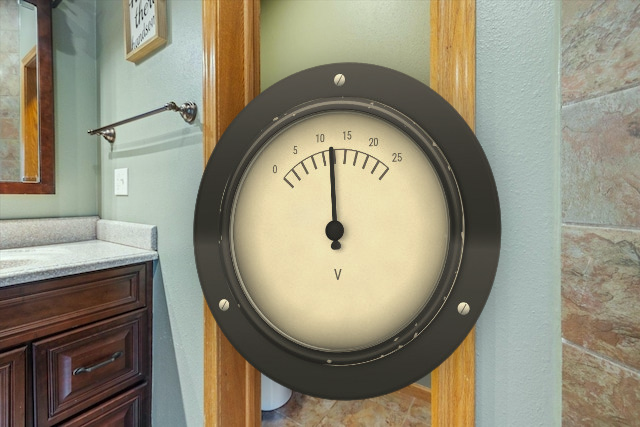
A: 12.5 V
